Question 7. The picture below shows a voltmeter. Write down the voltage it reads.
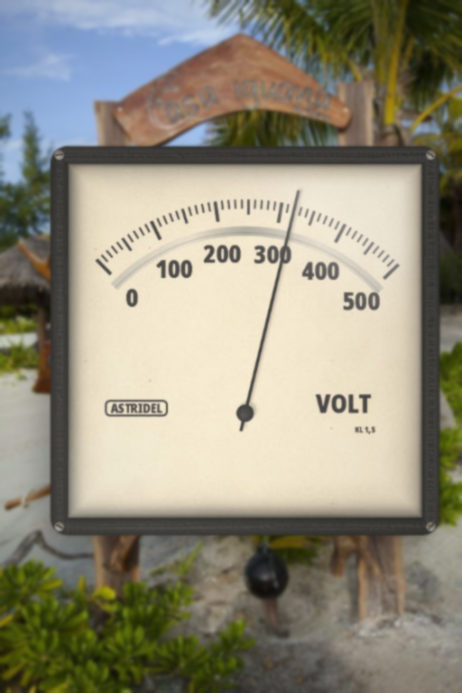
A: 320 V
